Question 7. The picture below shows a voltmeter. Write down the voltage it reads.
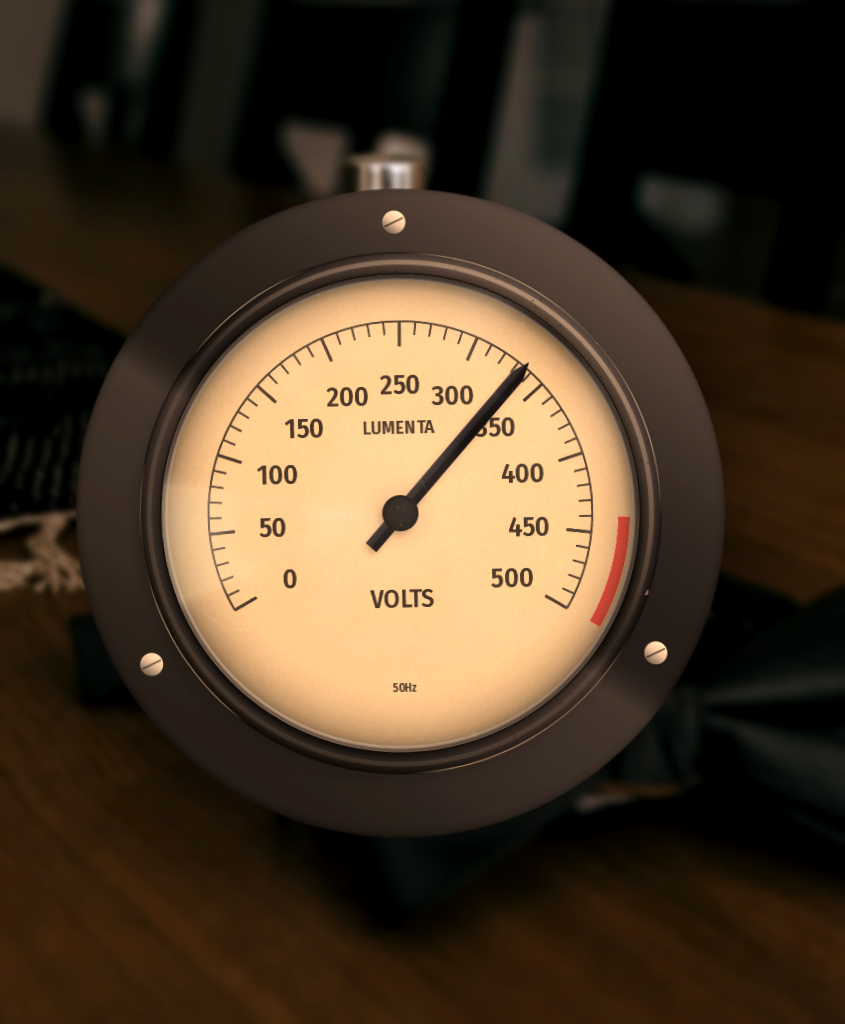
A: 335 V
